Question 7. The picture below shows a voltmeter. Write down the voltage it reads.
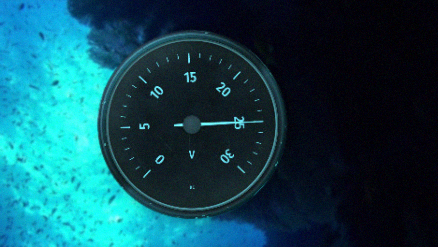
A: 25 V
